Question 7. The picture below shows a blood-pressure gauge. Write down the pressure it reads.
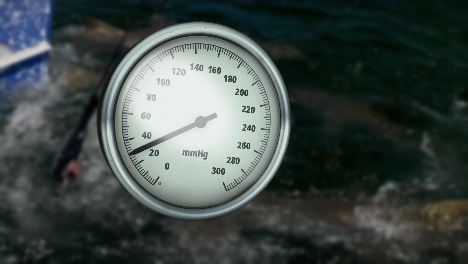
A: 30 mmHg
